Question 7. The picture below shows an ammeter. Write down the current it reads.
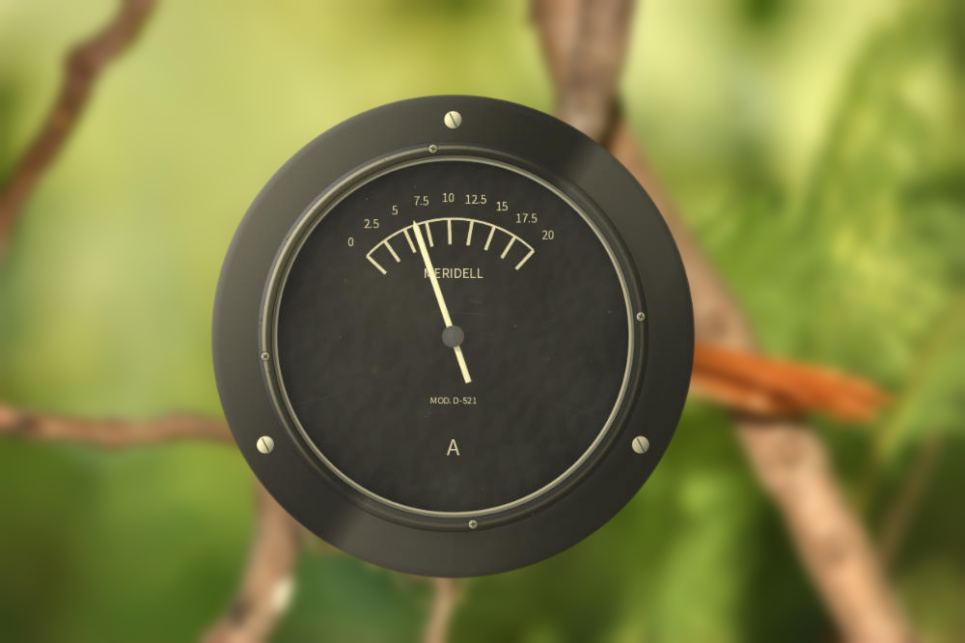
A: 6.25 A
